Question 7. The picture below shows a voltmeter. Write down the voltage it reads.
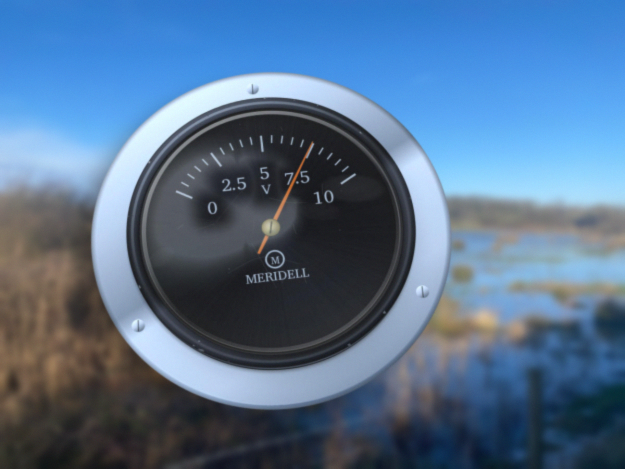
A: 7.5 V
